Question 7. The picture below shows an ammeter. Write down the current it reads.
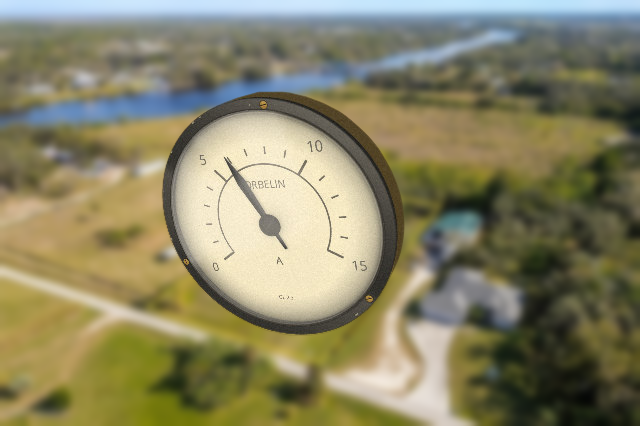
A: 6 A
